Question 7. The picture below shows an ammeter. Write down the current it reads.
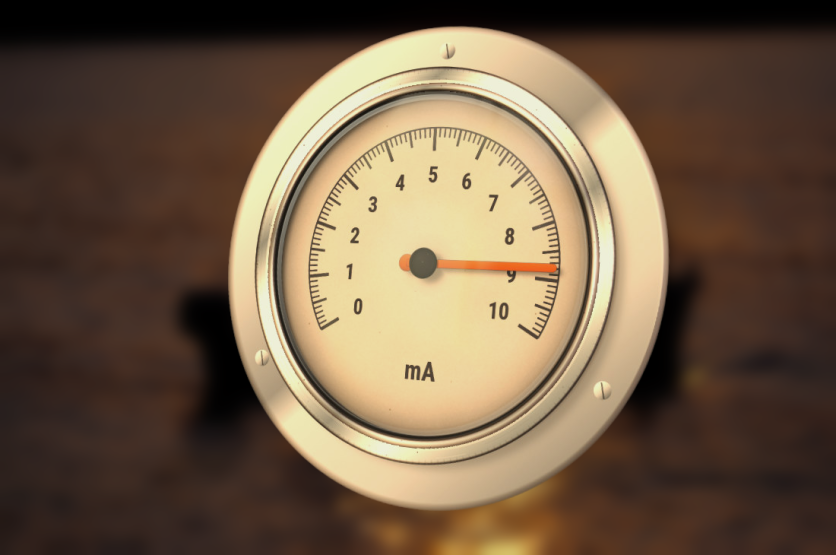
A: 8.8 mA
